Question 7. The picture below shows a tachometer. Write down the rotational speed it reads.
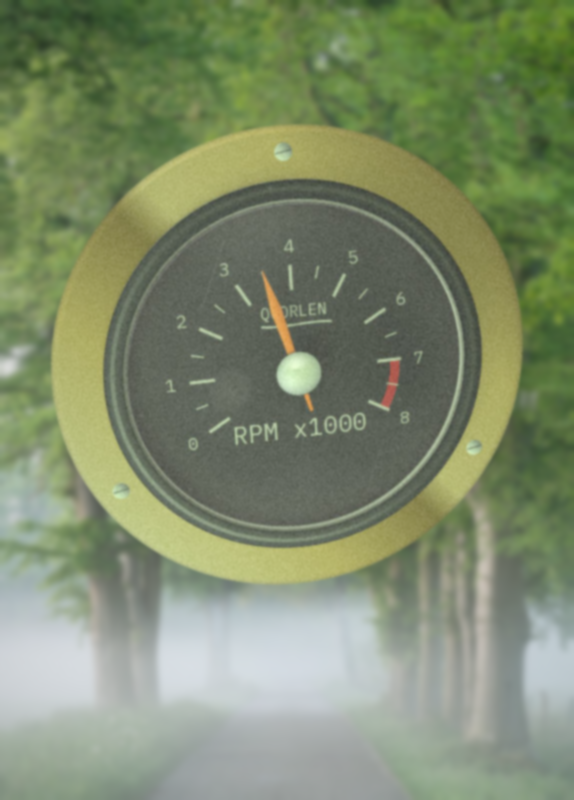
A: 3500 rpm
